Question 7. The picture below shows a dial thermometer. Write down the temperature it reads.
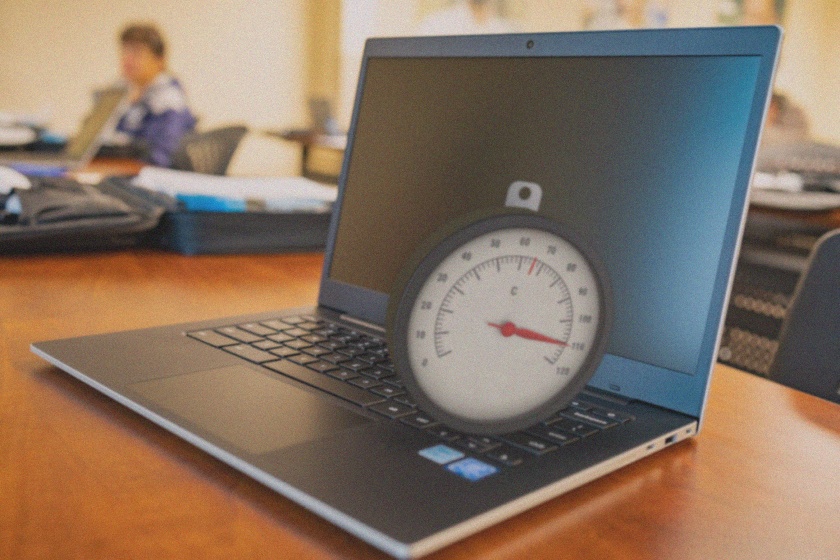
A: 110 °C
